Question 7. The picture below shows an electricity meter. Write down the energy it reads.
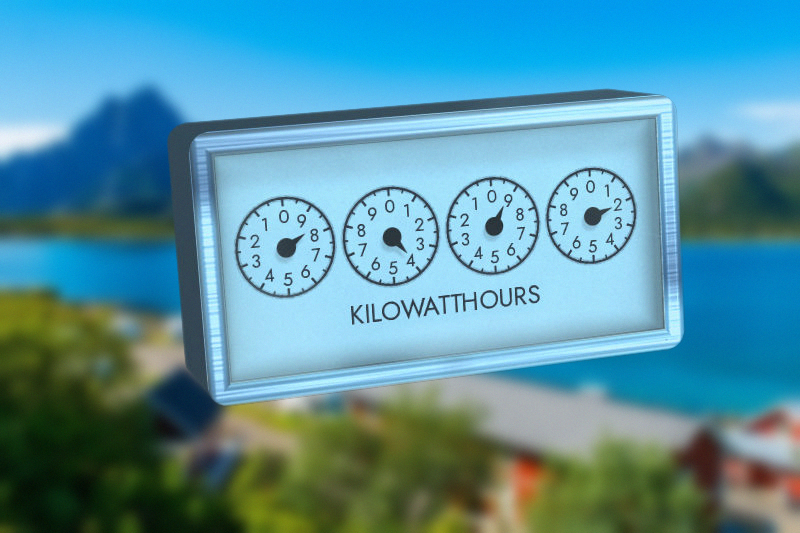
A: 8392 kWh
